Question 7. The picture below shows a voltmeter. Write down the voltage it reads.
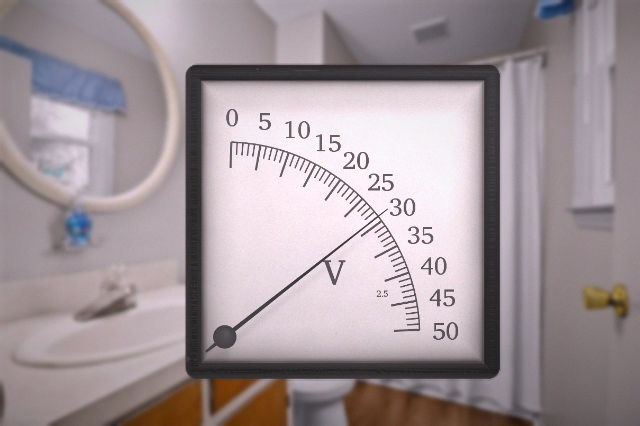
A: 29 V
